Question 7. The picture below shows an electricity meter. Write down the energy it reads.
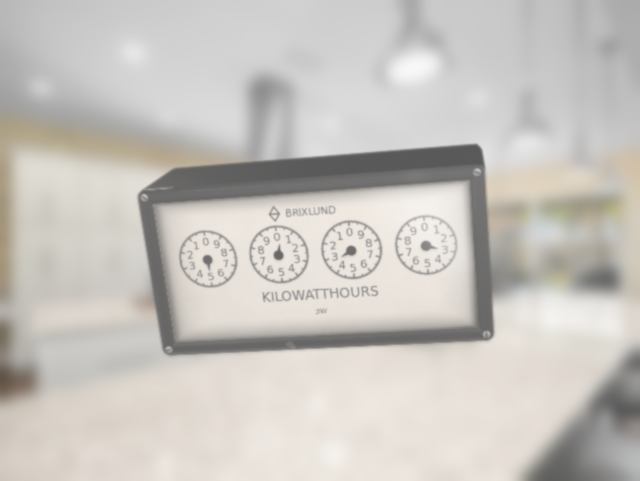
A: 5033 kWh
